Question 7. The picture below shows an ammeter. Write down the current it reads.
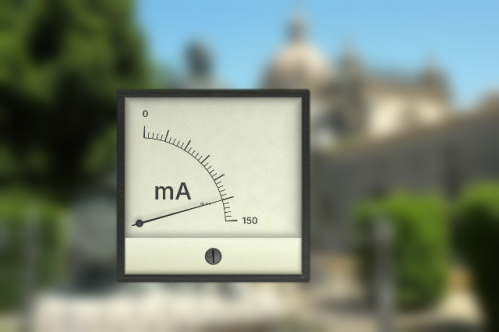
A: 125 mA
